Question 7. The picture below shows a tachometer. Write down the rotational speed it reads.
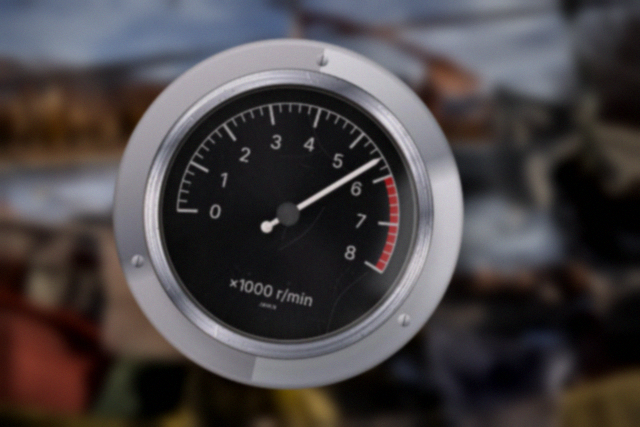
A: 5600 rpm
